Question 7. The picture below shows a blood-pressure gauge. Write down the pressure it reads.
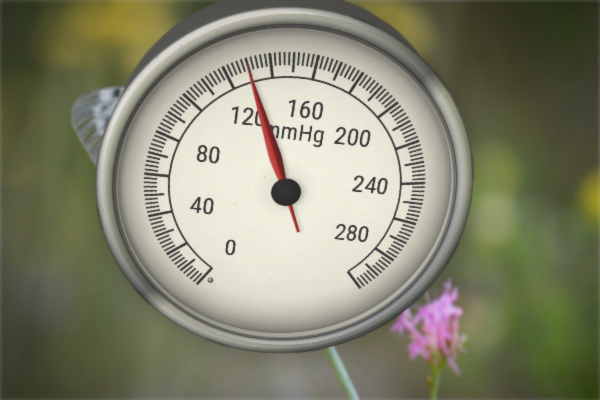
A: 130 mmHg
